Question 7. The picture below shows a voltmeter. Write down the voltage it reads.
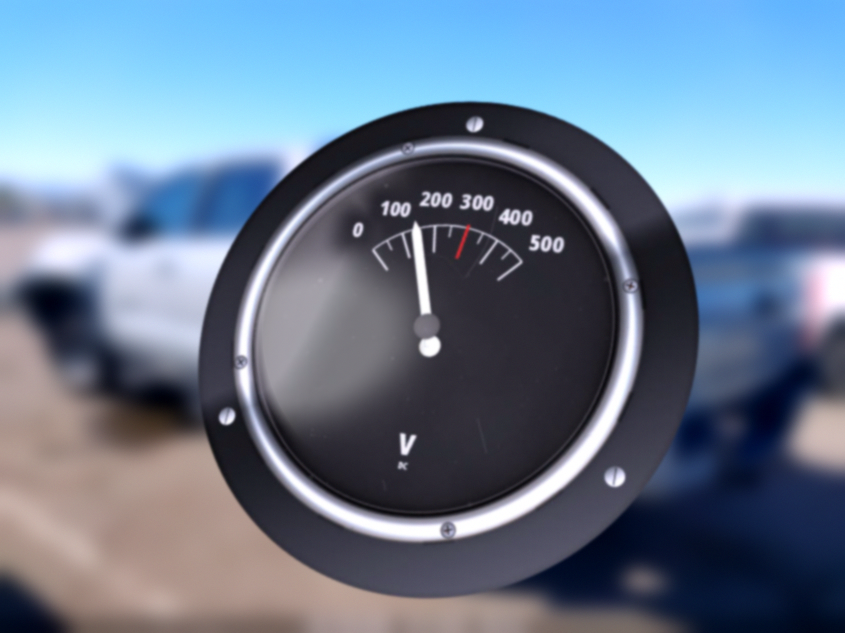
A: 150 V
